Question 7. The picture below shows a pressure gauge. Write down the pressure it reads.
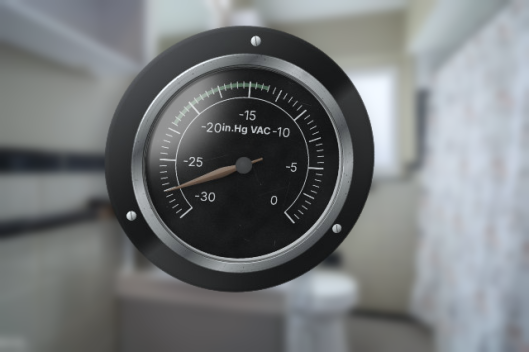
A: -27.5 inHg
